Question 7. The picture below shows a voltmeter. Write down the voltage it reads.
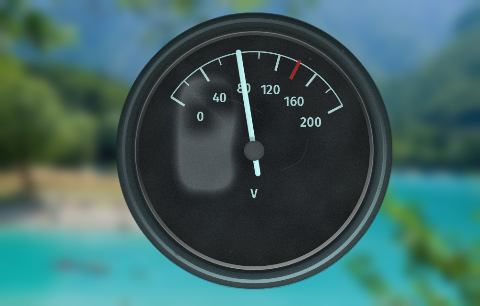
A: 80 V
